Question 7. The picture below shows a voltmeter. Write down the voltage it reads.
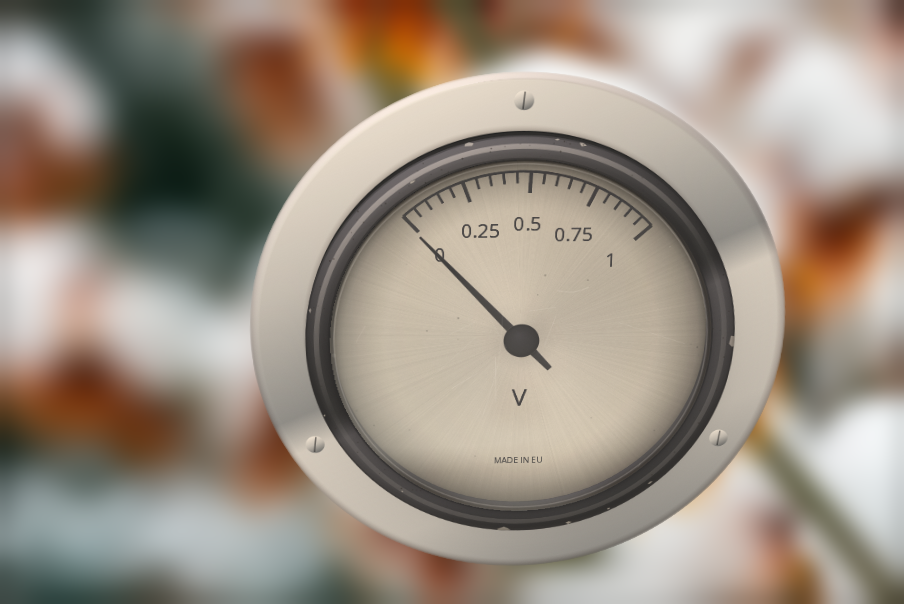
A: 0 V
